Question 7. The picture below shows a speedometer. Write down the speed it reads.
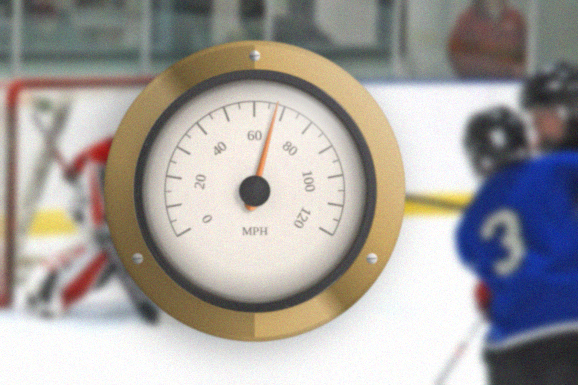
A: 67.5 mph
